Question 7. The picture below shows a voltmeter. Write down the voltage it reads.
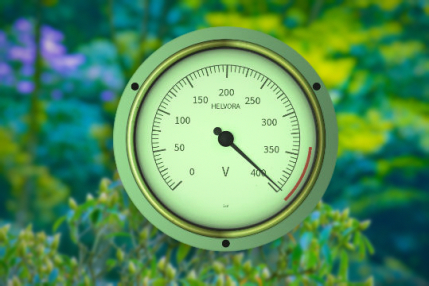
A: 395 V
